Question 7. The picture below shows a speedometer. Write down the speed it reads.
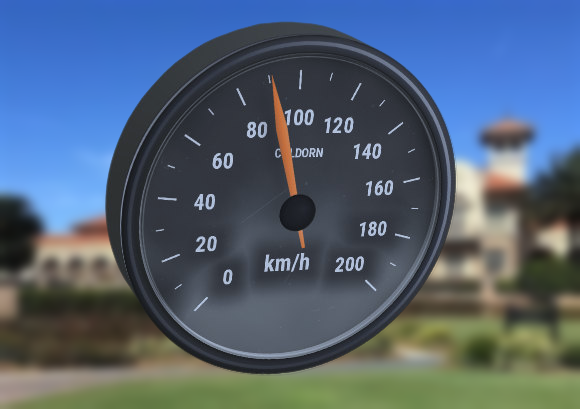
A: 90 km/h
